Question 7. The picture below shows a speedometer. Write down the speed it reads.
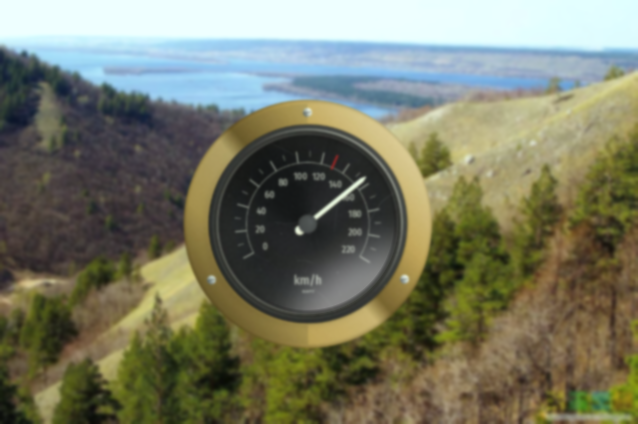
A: 155 km/h
